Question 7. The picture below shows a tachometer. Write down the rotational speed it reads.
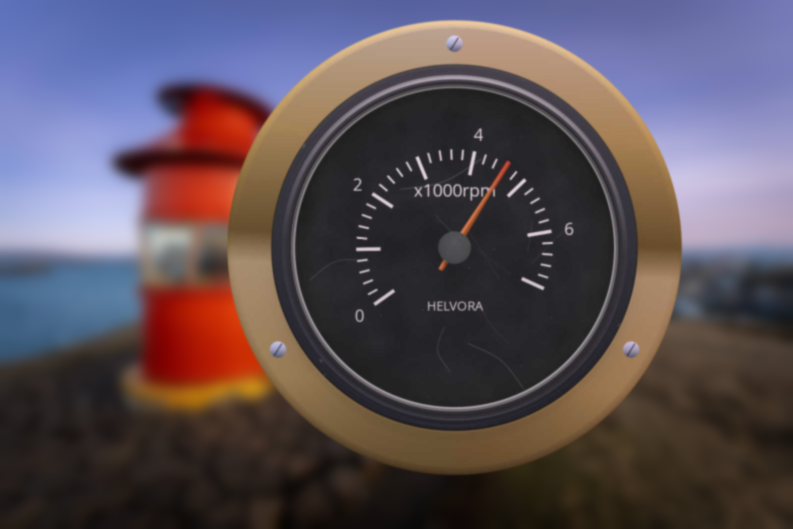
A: 4600 rpm
